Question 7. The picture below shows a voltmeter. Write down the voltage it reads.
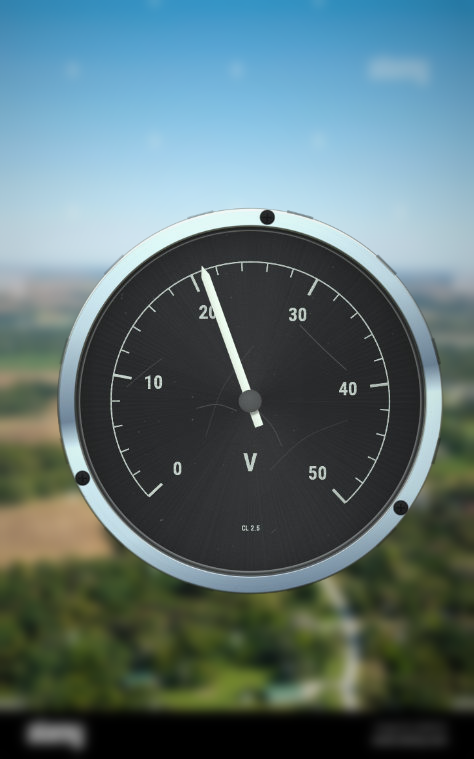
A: 21 V
